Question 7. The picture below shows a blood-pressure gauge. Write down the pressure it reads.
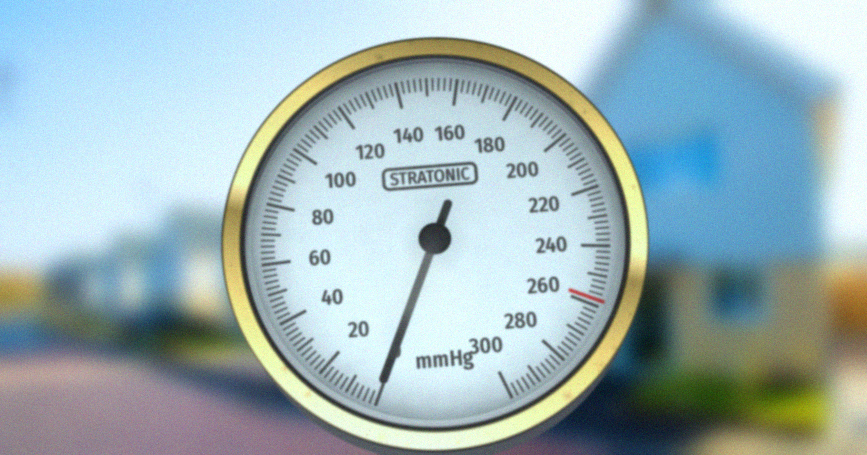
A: 0 mmHg
